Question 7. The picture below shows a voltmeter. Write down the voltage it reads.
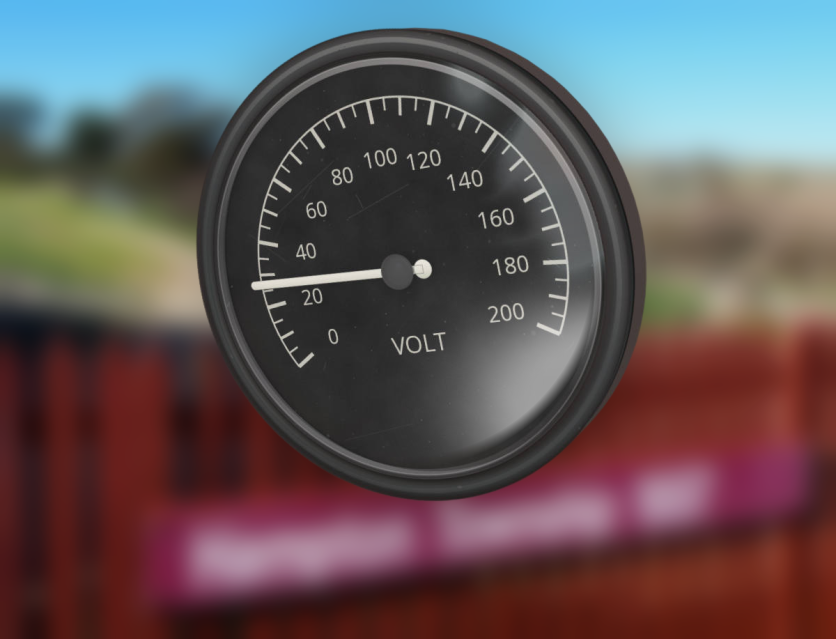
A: 27.5 V
